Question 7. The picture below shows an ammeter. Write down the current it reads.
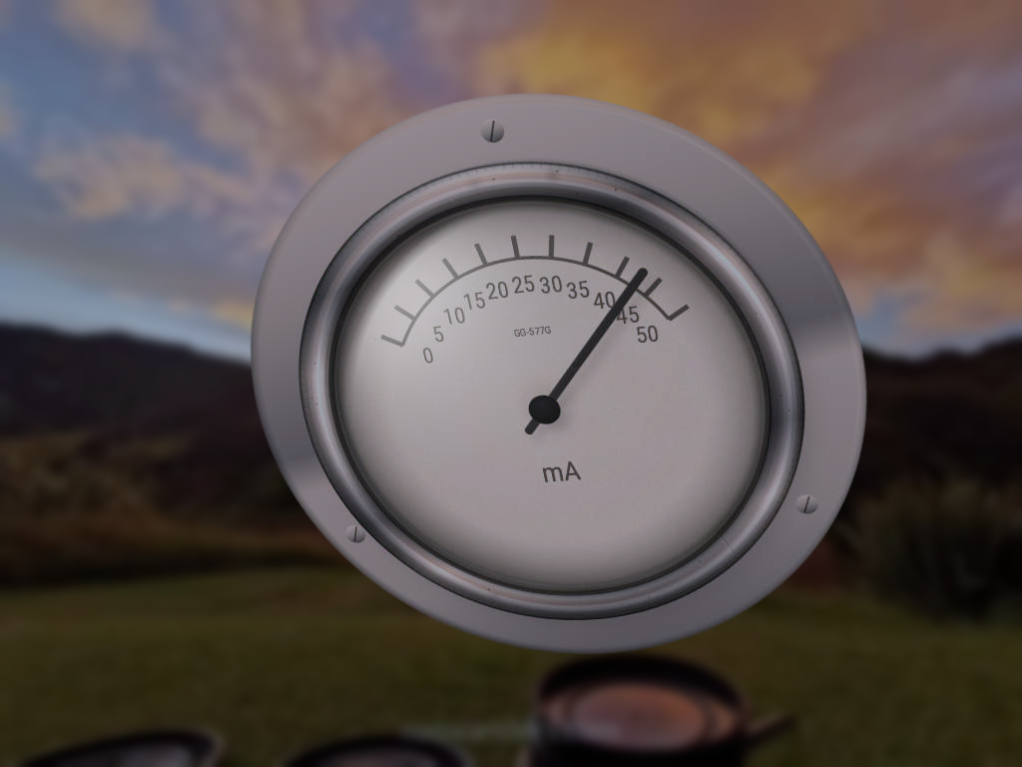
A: 42.5 mA
